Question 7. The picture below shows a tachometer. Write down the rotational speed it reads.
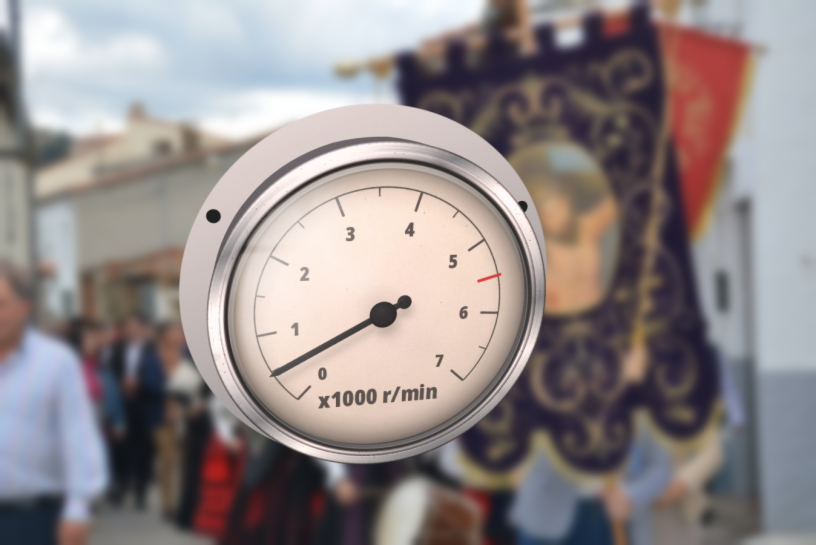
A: 500 rpm
